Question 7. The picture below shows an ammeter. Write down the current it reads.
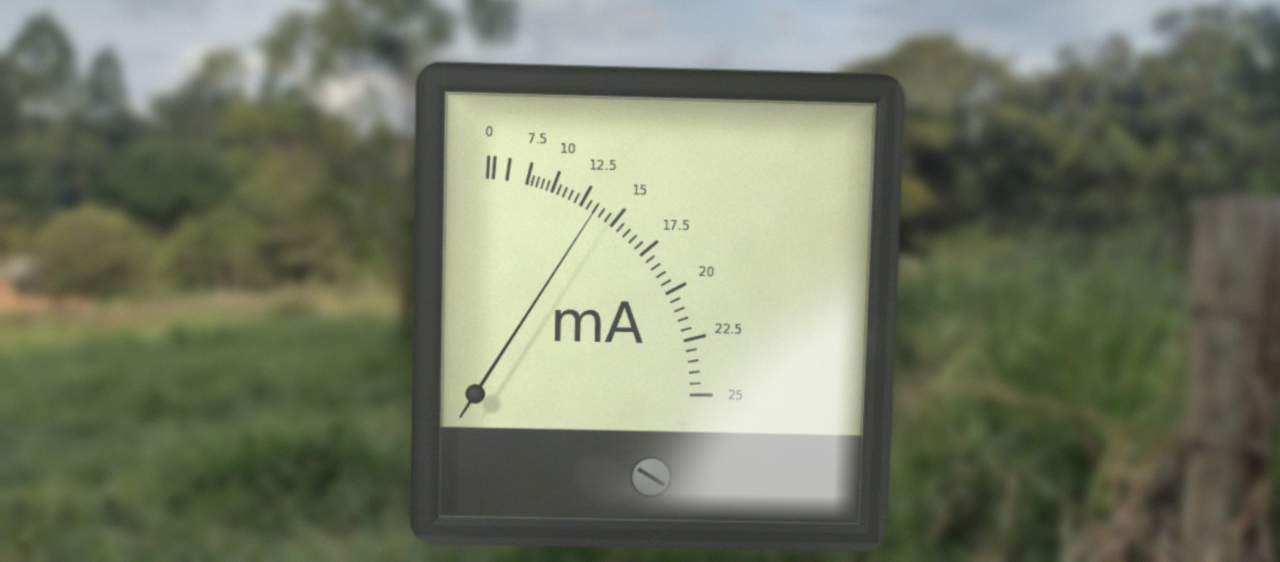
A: 13.5 mA
